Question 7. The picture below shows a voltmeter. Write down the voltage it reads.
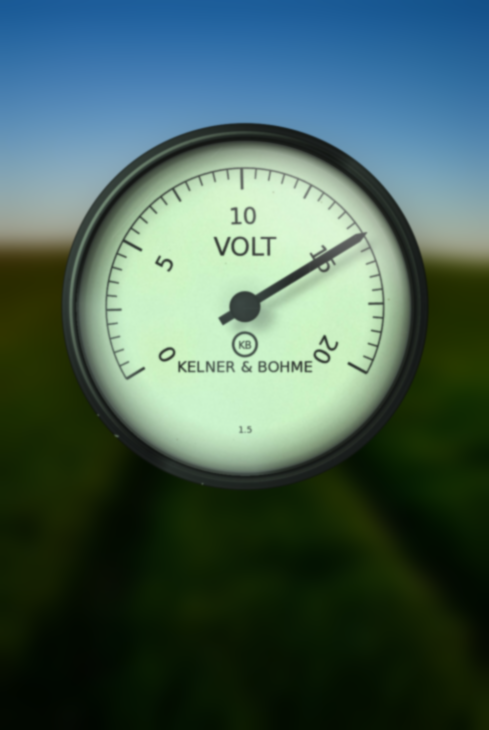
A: 15 V
